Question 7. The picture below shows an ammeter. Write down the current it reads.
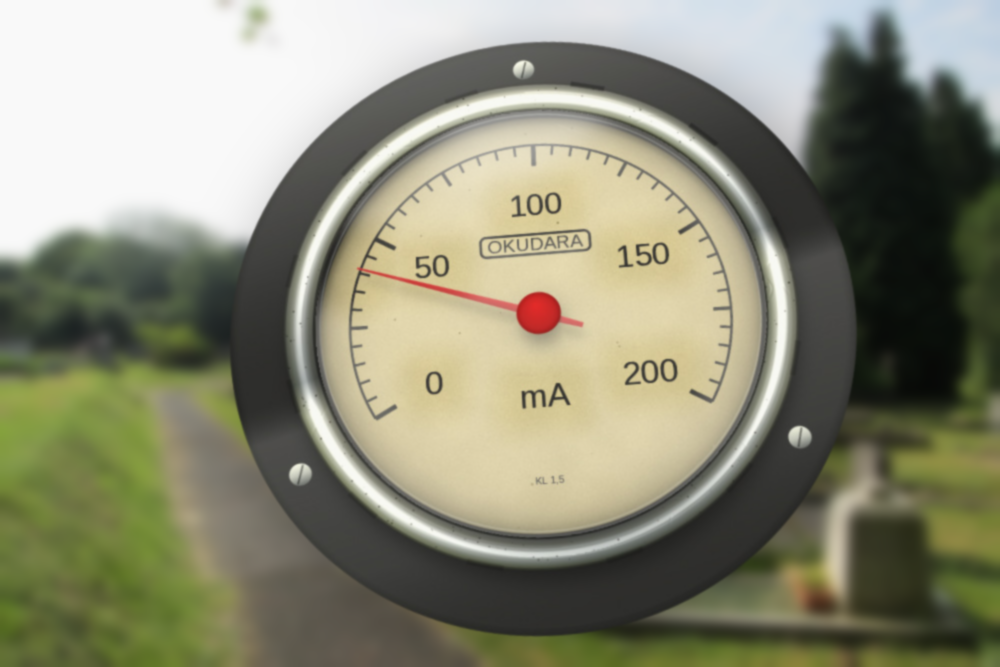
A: 40 mA
